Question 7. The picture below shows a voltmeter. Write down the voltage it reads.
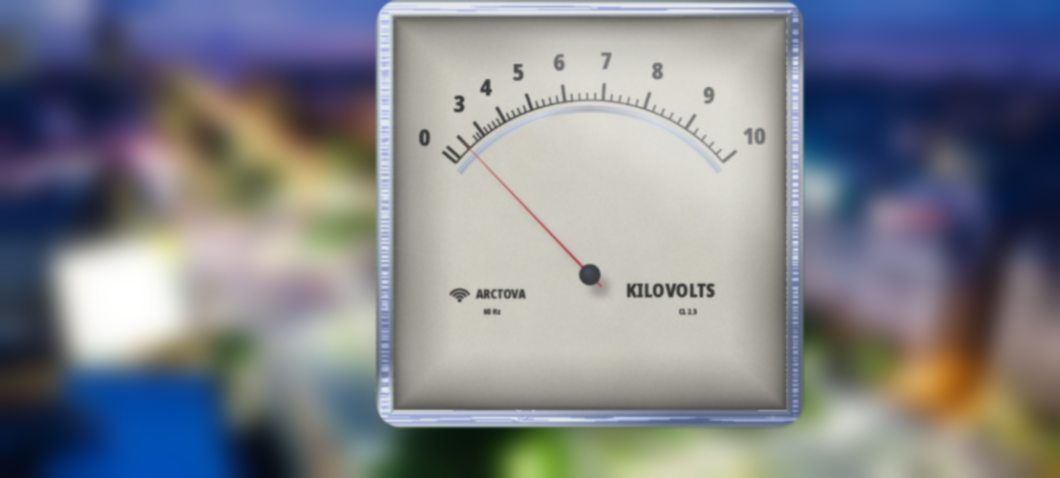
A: 2 kV
